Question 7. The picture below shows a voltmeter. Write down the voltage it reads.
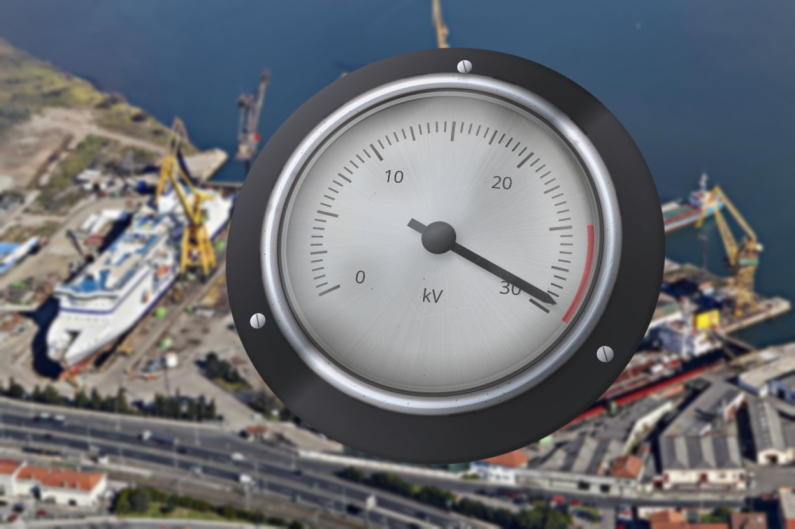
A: 29.5 kV
